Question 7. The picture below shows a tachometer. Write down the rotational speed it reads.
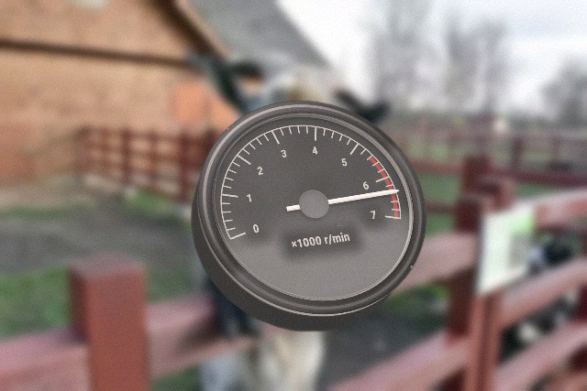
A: 6400 rpm
